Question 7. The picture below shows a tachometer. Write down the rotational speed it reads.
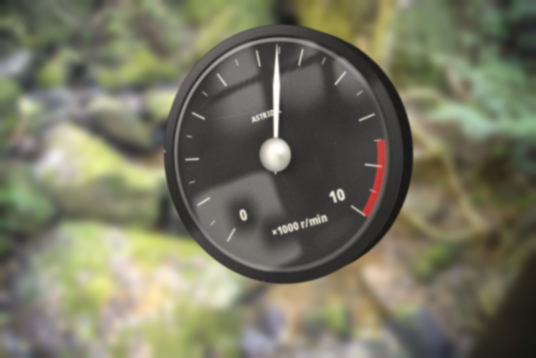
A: 5500 rpm
